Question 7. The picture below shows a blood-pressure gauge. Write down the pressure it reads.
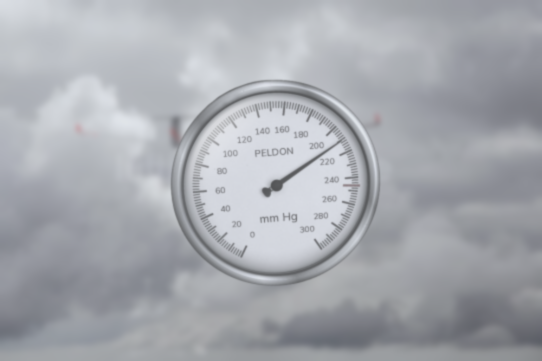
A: 210 mmHg
